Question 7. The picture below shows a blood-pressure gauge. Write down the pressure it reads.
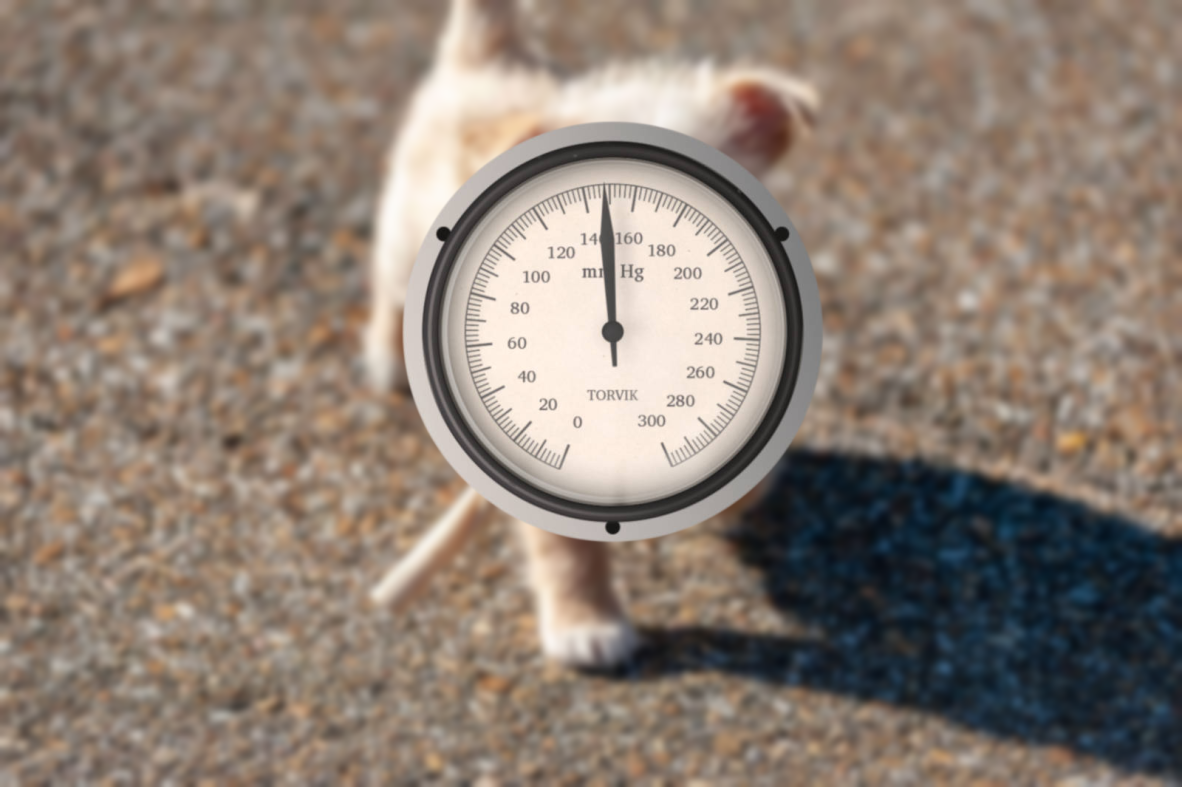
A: 148 mmHg
